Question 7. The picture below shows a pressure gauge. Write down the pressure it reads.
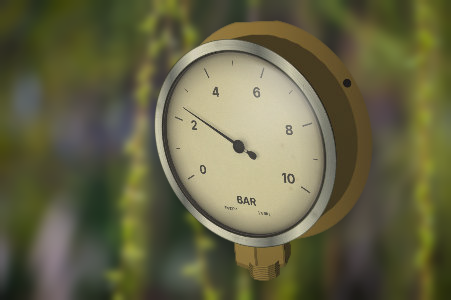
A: 2.5 bar
